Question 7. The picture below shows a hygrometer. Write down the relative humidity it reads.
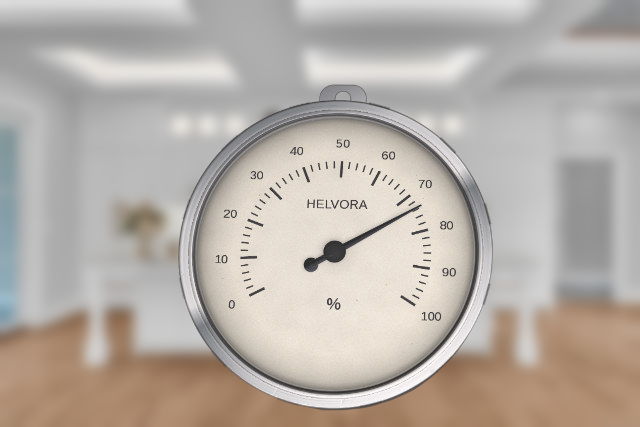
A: 74 %
